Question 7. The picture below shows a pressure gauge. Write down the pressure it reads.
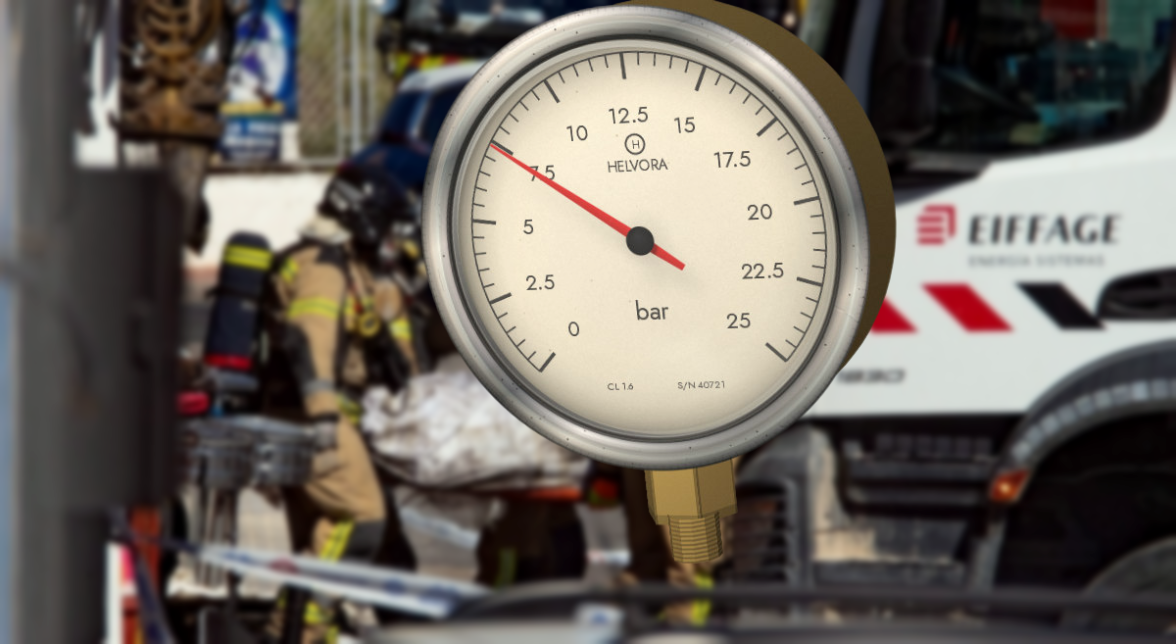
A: 7.5 bar
